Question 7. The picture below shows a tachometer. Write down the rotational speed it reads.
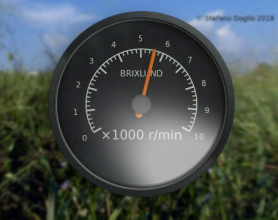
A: 5600 rpm
